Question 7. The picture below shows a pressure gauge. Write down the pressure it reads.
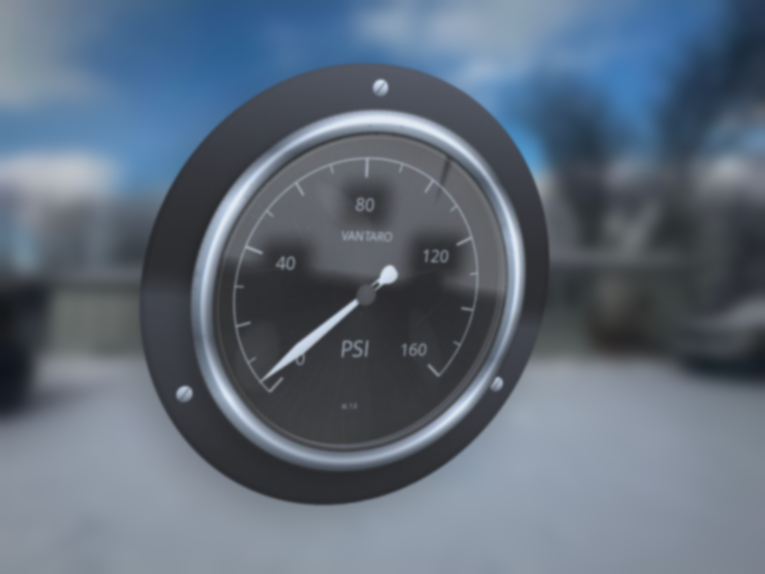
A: 5 psi
